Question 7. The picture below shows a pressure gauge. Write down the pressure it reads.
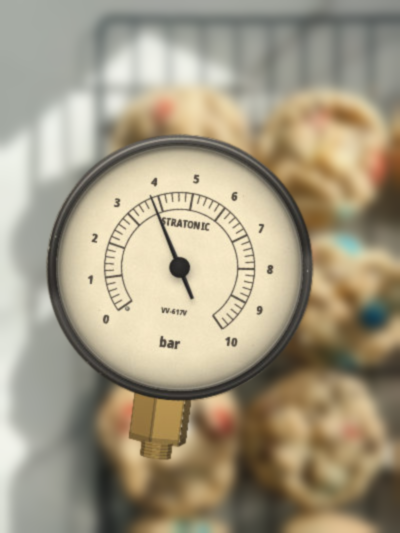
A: 3.8 bar
